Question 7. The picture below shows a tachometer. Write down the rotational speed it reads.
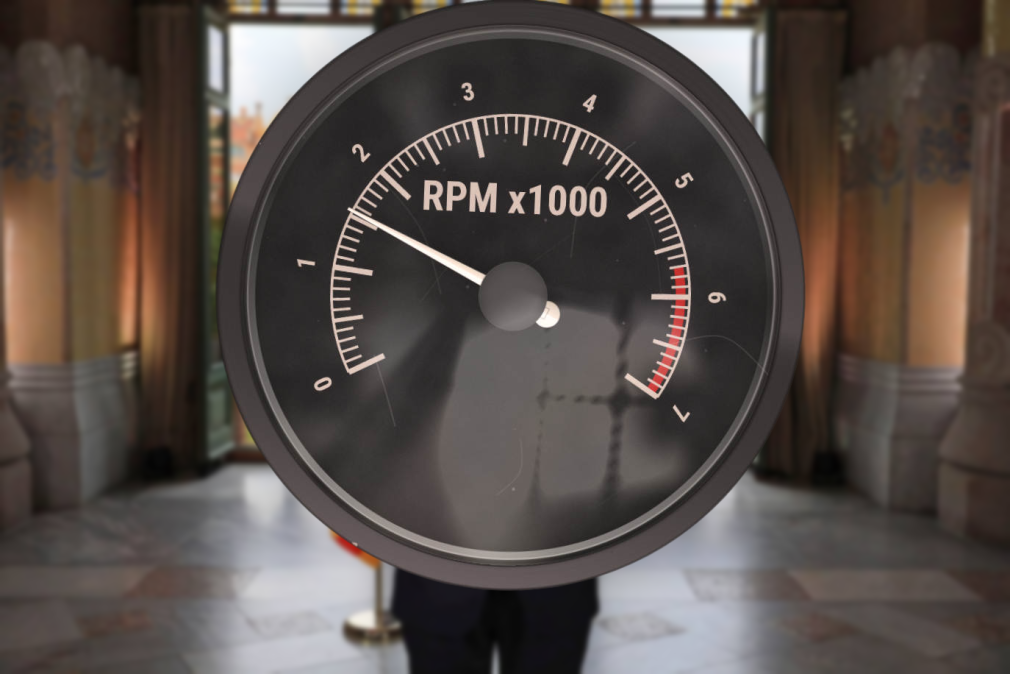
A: 1550 rpm
